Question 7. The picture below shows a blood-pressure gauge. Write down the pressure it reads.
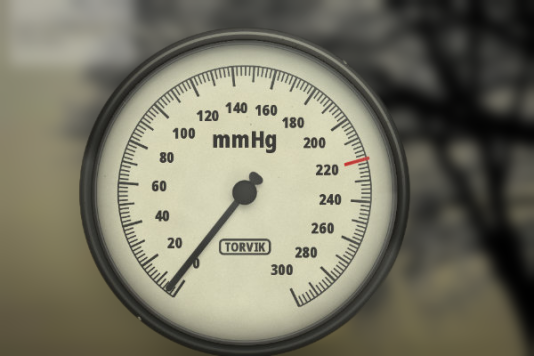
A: 4 mmHg
